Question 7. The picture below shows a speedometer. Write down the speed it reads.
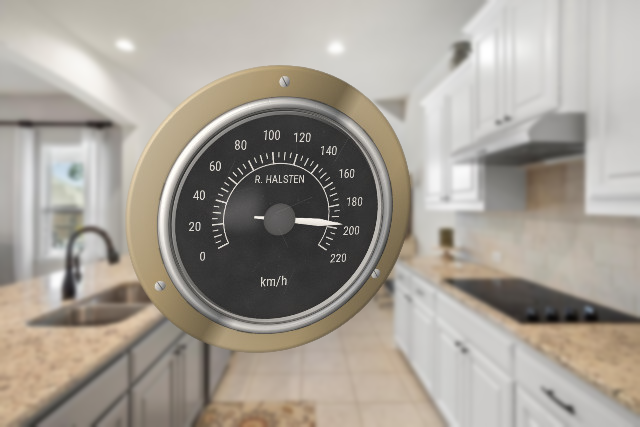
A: 195 km/h
